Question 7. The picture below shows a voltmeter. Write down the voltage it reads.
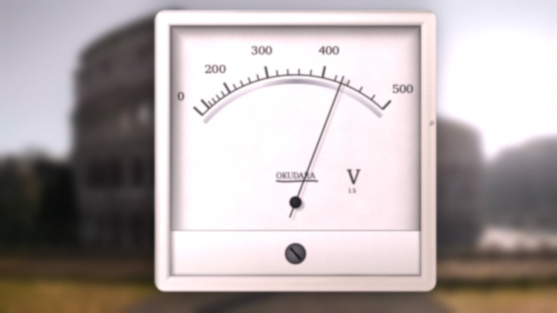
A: 430 V
